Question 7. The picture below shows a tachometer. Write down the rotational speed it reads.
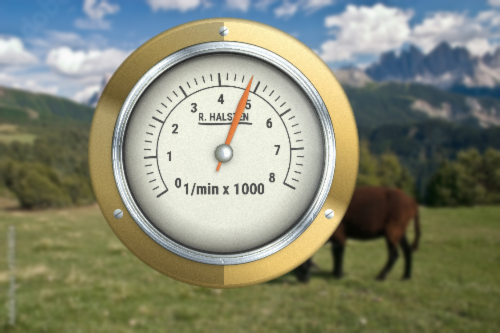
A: 4800 rpm
